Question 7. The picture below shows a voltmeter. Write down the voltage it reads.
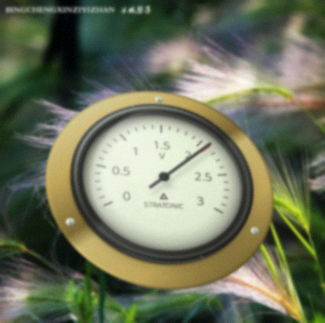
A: 2.1 V
